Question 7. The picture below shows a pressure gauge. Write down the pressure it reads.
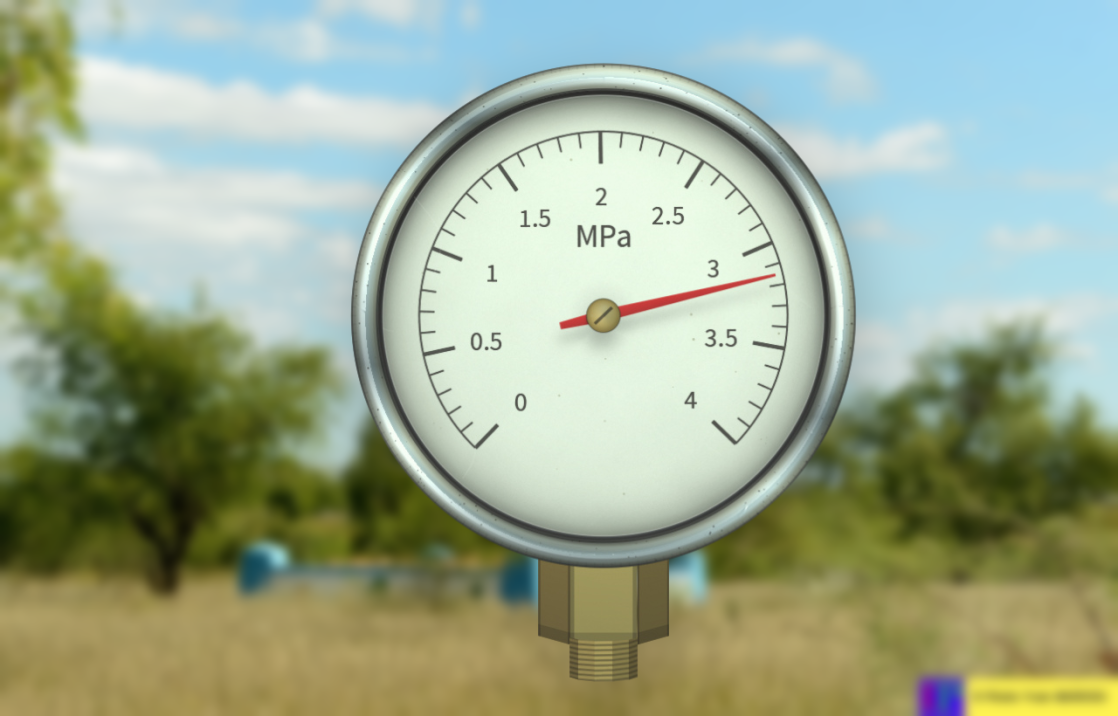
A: 3.15 MPa
